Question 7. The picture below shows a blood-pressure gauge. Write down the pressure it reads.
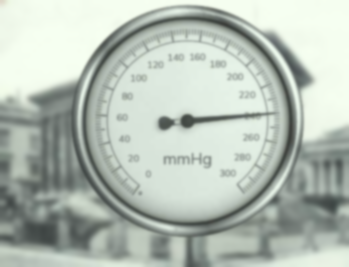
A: 240 mmHg
